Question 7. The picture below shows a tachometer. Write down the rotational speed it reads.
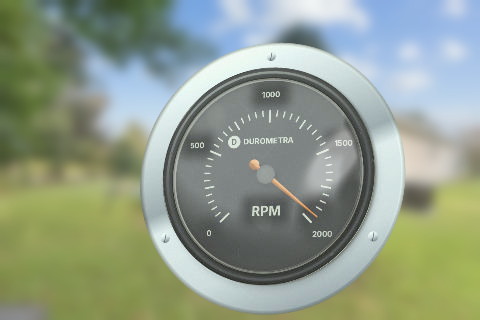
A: 1950 rpm
